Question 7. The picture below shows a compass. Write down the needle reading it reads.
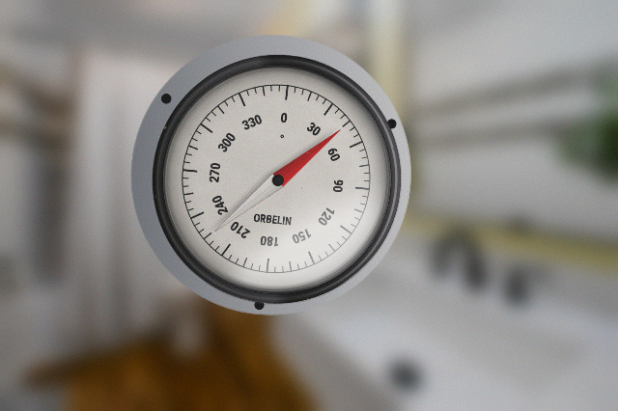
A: 45 °
